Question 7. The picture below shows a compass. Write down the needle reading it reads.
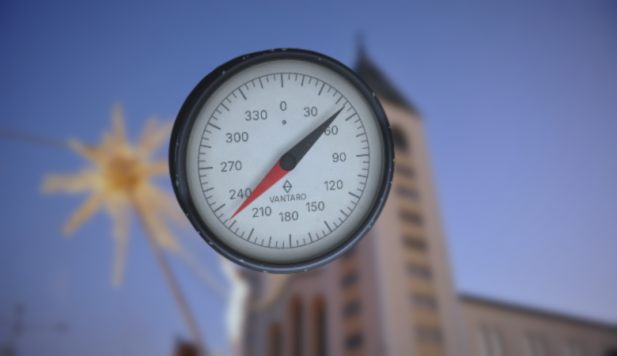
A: 230 °
